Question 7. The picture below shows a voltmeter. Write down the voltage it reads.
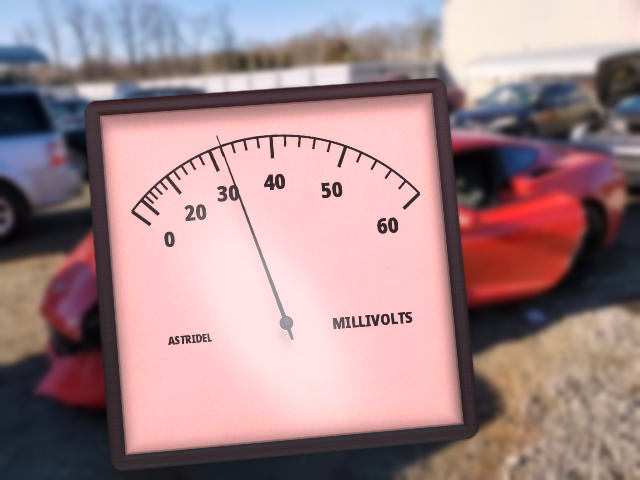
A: 32 mV
